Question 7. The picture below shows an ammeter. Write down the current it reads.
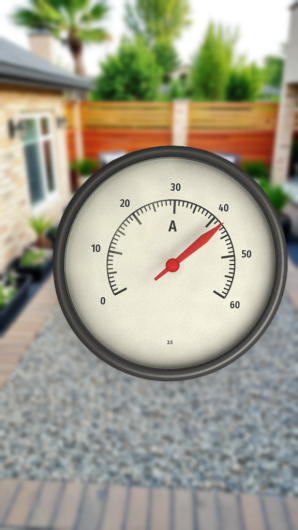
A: 42 A
